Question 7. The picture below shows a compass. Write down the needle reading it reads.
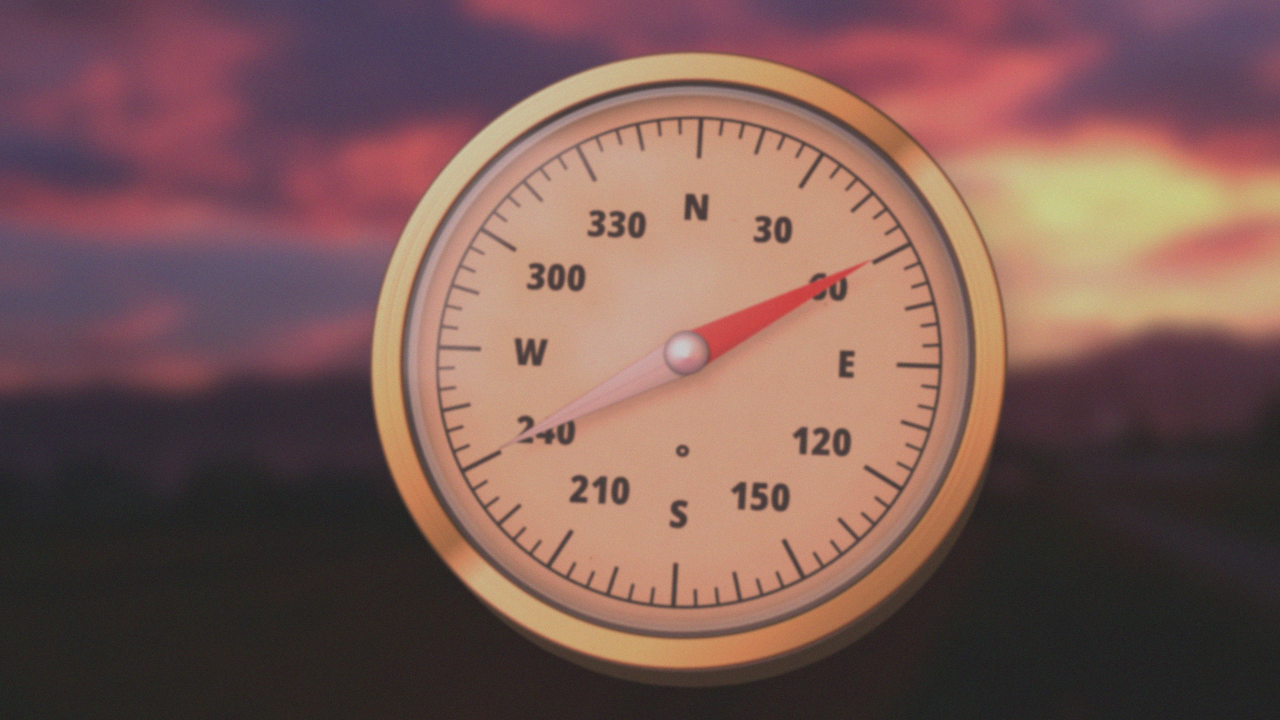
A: 60 °
